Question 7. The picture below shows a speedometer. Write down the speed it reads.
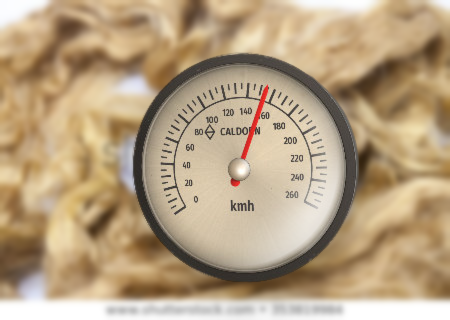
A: 155 km/h
